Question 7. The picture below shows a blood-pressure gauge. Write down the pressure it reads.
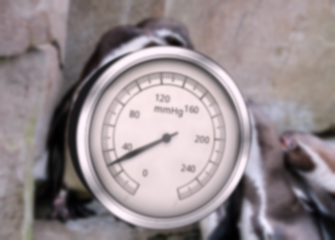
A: 30 mmHg
